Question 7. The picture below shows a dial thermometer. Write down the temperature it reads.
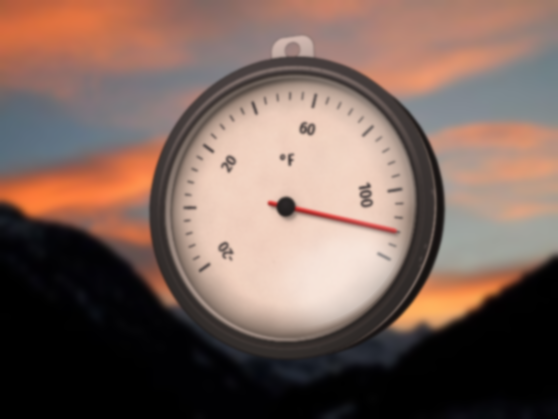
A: 112 °F
